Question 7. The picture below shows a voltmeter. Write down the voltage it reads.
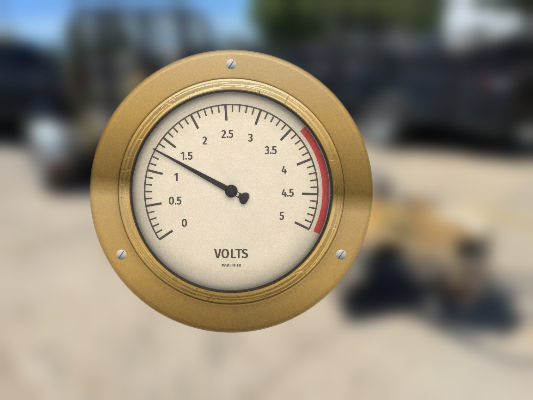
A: 1.3 V
